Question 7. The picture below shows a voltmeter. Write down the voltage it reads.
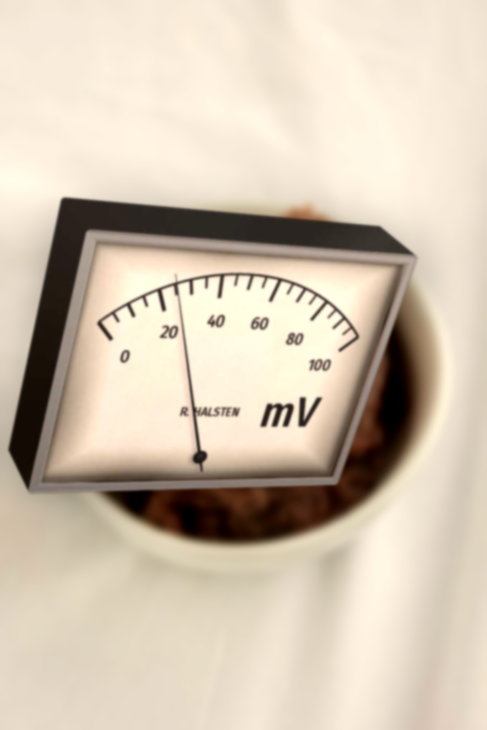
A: 25 mV
